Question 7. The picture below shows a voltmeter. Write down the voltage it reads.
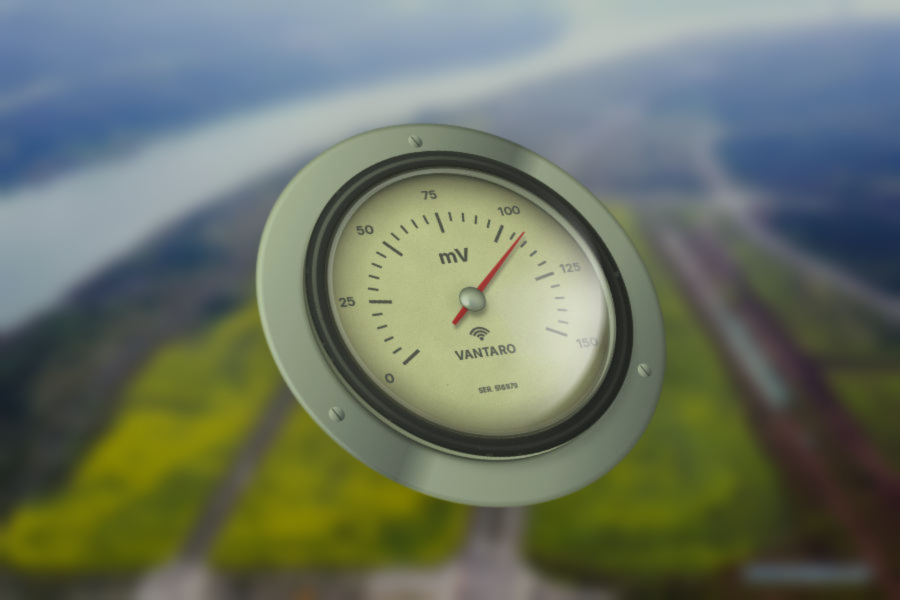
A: 107.5 mV
